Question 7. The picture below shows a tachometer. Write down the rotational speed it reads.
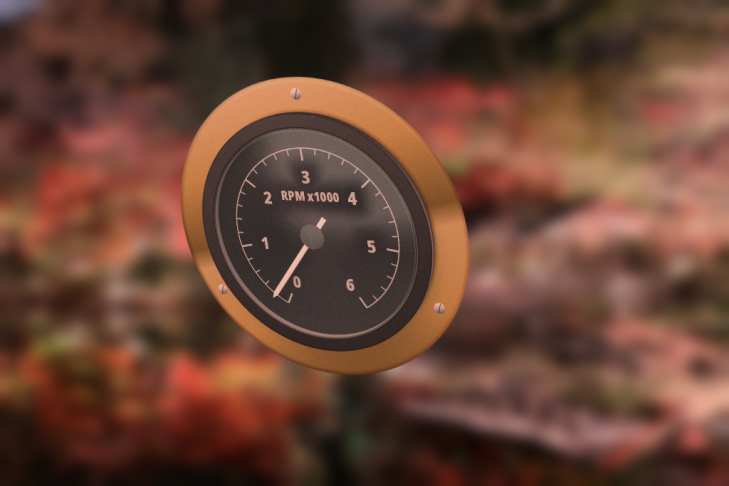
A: 200 rpm
